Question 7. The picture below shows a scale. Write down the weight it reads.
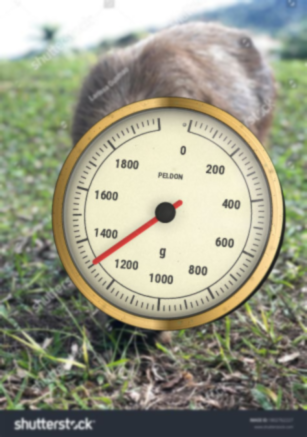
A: 1300 g
